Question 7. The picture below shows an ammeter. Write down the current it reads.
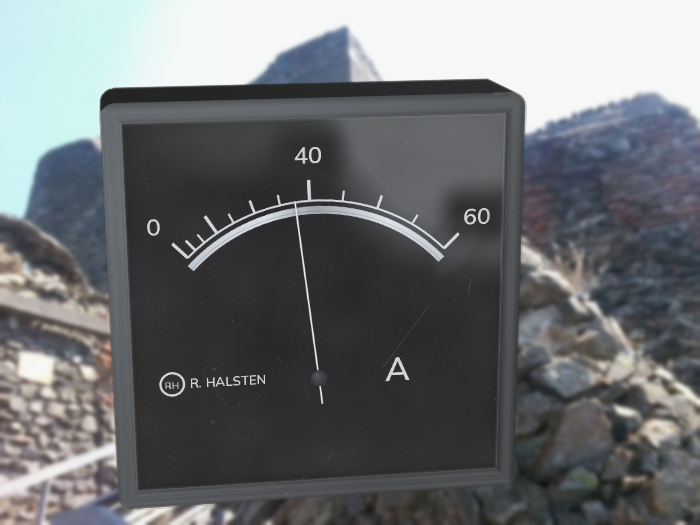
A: 37.5 A
